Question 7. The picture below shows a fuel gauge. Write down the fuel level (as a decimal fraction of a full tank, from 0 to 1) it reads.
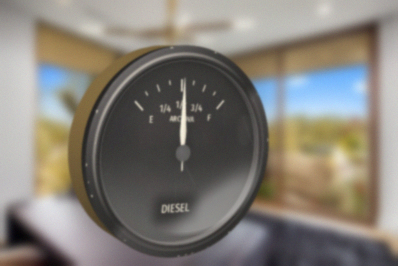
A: 0.5
